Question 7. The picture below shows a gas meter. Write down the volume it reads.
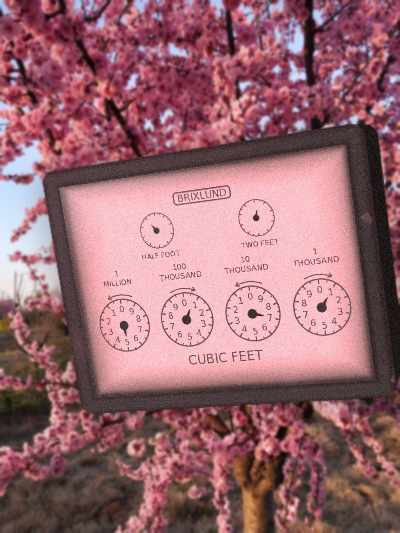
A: 507100 ft³
